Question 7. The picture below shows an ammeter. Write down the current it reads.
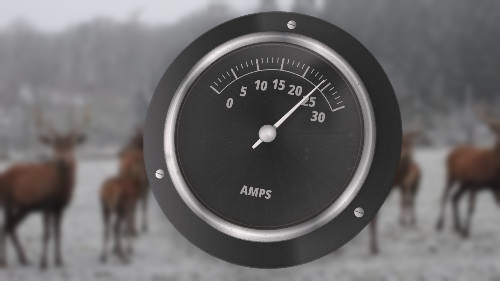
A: 24 A
